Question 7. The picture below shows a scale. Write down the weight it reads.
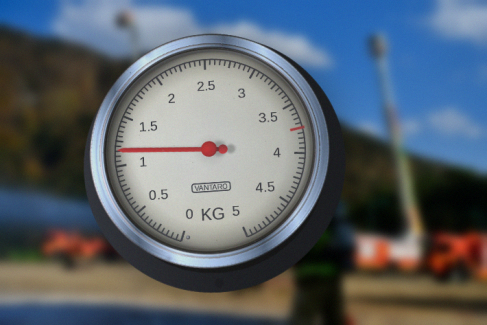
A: 1.15 kg
